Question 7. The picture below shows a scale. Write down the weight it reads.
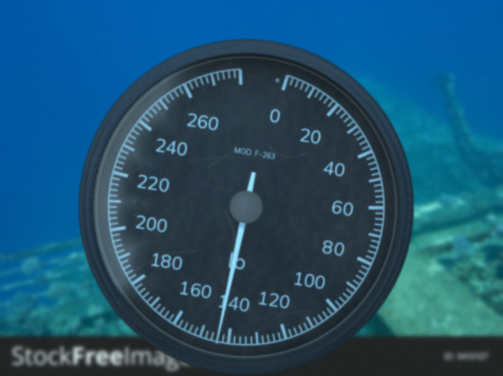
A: 144 lb
